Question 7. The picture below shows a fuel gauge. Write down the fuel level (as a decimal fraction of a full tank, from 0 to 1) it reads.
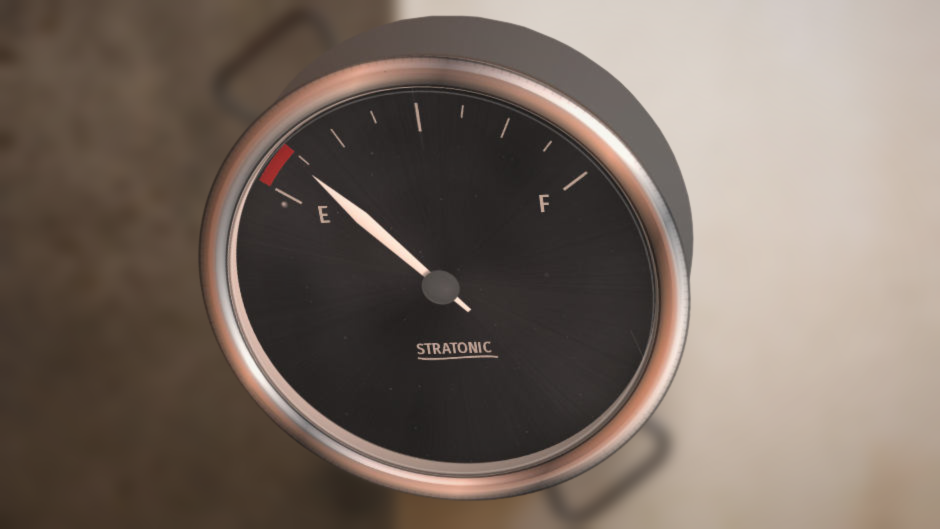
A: 0.125
